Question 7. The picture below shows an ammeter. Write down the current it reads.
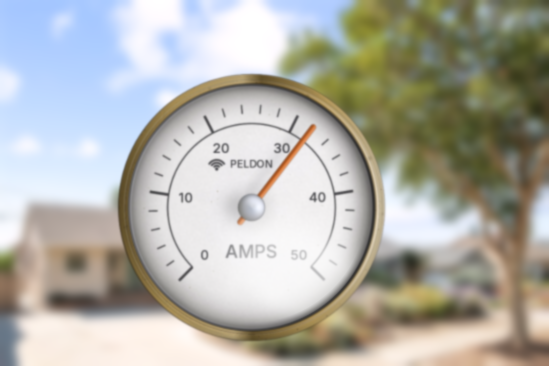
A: 32 A
